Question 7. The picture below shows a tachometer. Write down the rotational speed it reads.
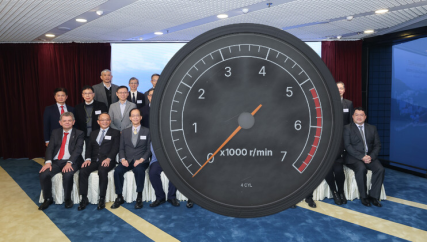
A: 0 rpm
